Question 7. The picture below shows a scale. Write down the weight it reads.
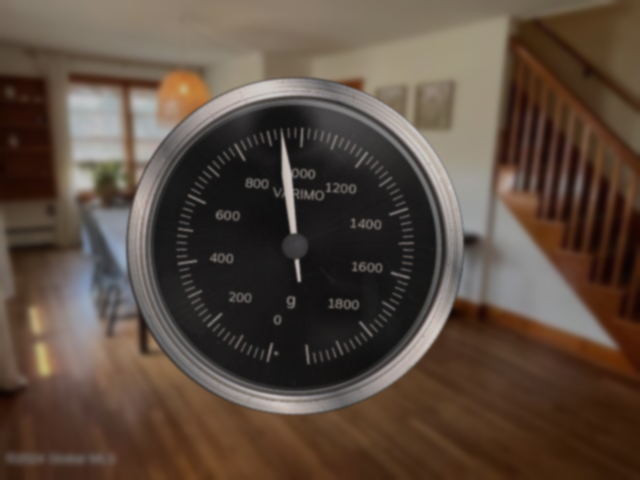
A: 940 g
